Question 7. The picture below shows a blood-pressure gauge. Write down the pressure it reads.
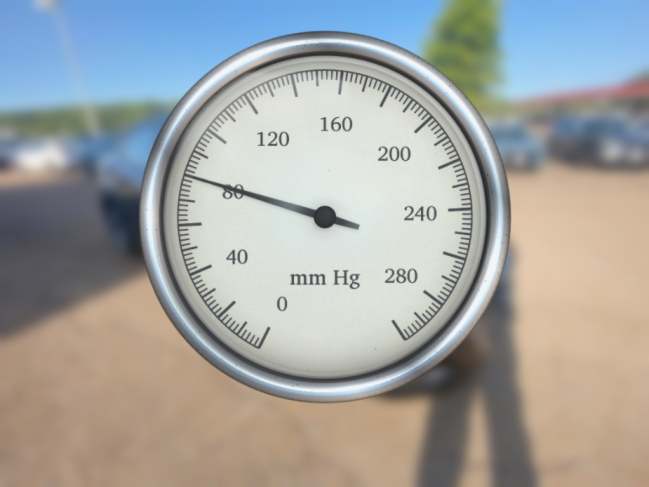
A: 80 mmHg
